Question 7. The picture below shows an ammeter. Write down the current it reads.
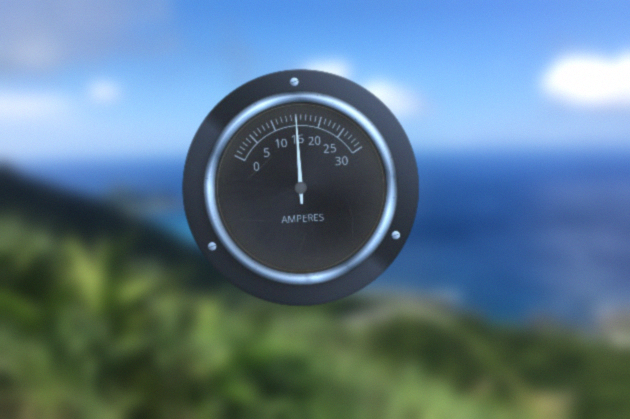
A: 15 A
